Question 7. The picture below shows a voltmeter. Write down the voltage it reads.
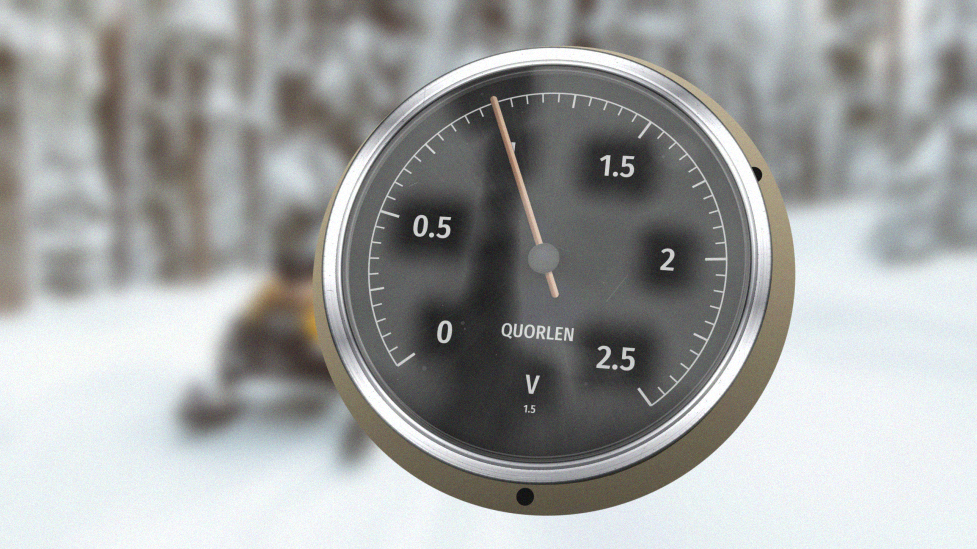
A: 1 V
